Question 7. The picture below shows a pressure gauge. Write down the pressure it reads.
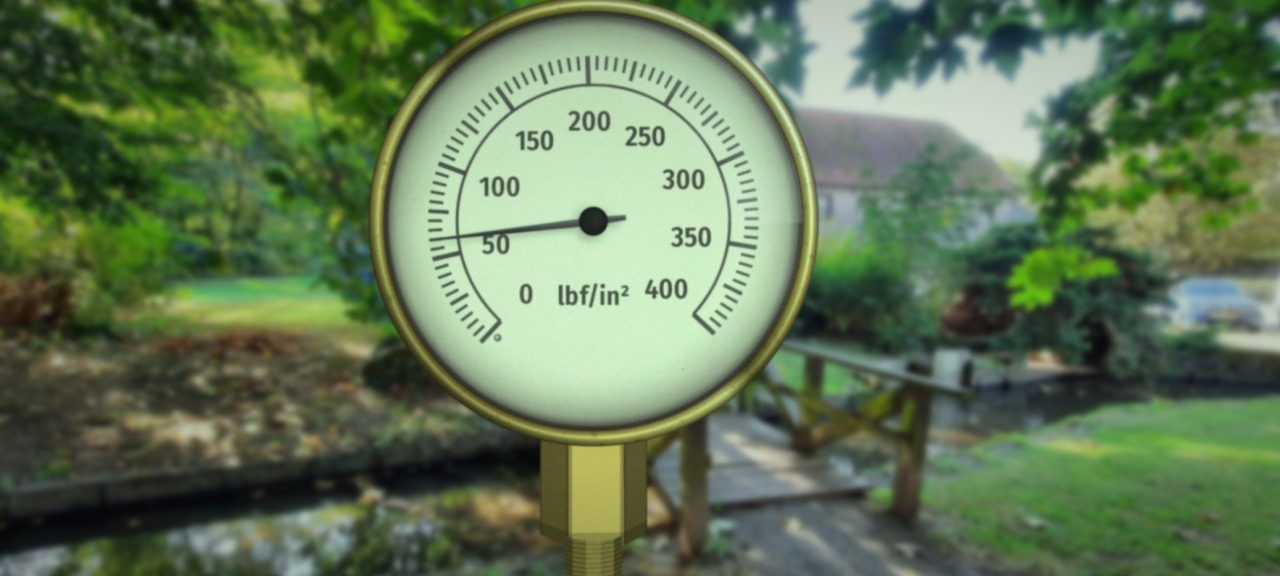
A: 60 psi
